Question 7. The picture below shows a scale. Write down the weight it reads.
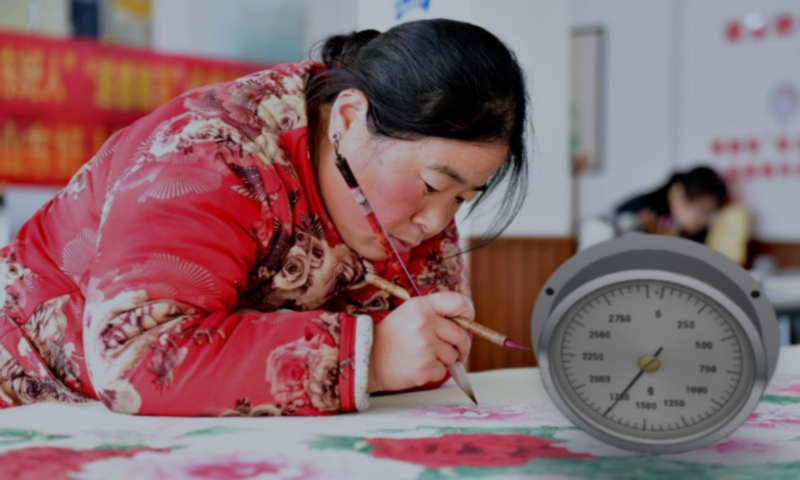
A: 1750 g
